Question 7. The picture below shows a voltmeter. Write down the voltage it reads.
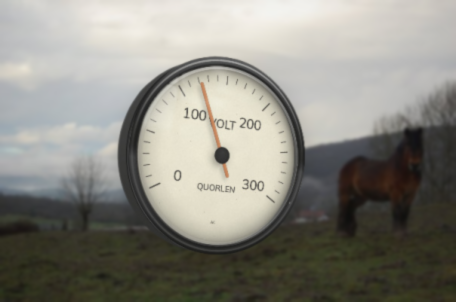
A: 120 V
